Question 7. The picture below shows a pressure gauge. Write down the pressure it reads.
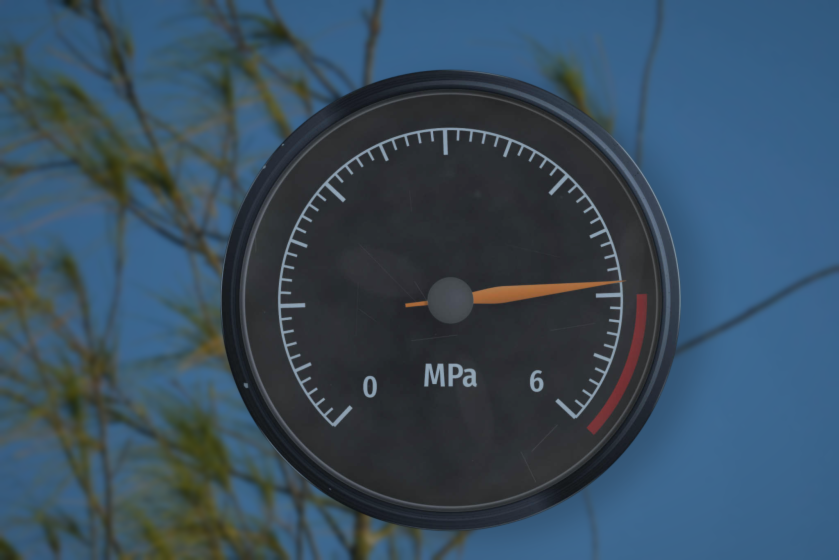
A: 4.9 MPa
